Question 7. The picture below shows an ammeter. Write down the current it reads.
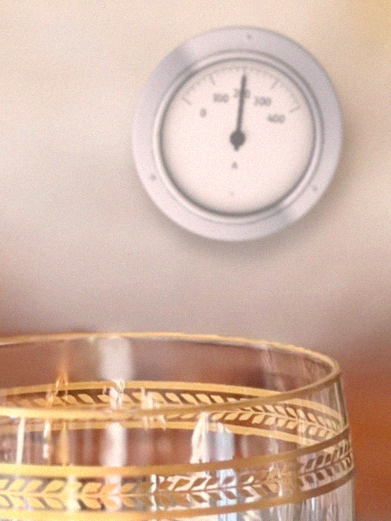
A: 200 A
